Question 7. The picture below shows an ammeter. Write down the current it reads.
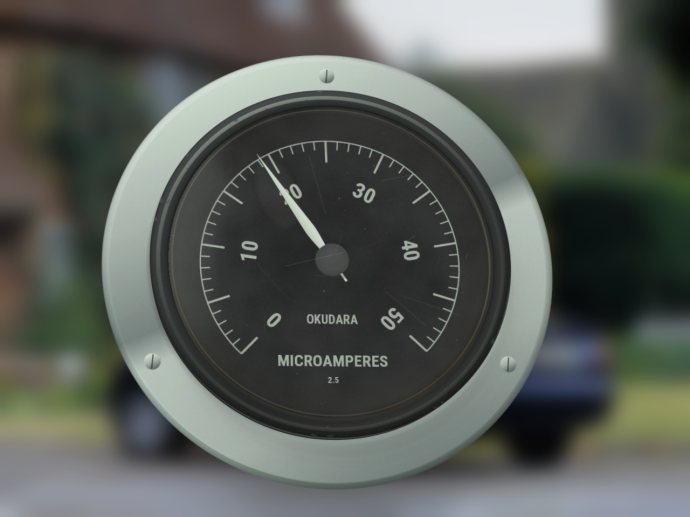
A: 19 µA
